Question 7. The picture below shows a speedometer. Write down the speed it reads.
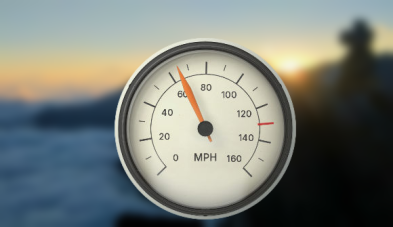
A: 65 mph
